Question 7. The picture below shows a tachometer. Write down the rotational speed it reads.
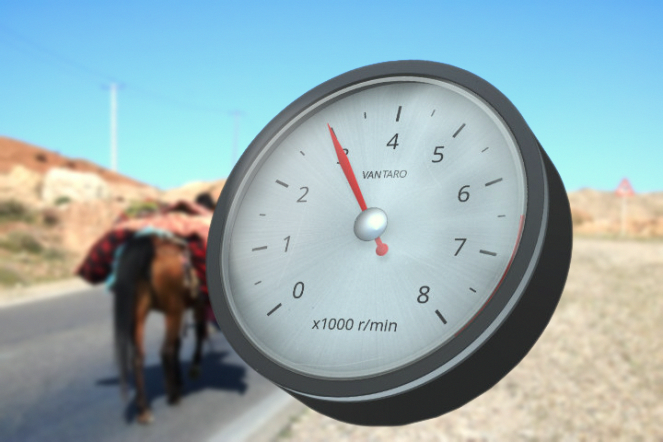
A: 3000 rpm
